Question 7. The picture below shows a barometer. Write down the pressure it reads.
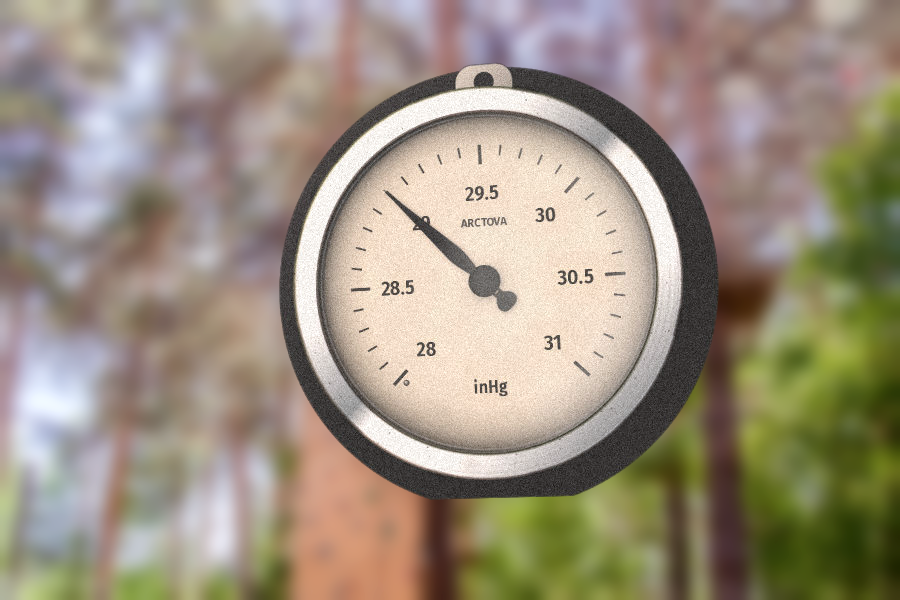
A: 29 inHg
